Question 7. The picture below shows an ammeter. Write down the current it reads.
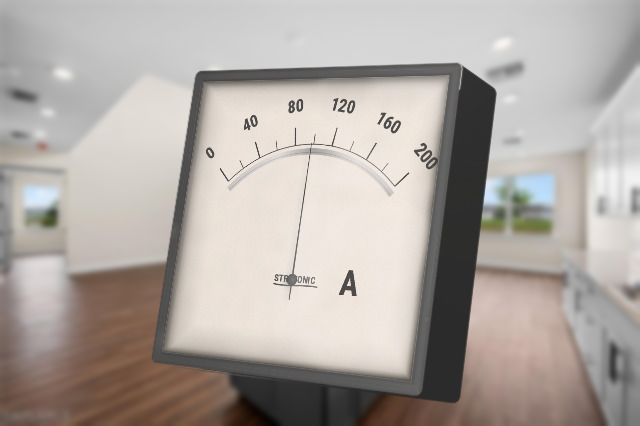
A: 100 A
